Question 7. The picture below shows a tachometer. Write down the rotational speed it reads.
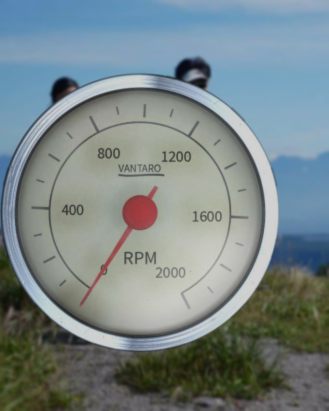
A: 0 rpm
